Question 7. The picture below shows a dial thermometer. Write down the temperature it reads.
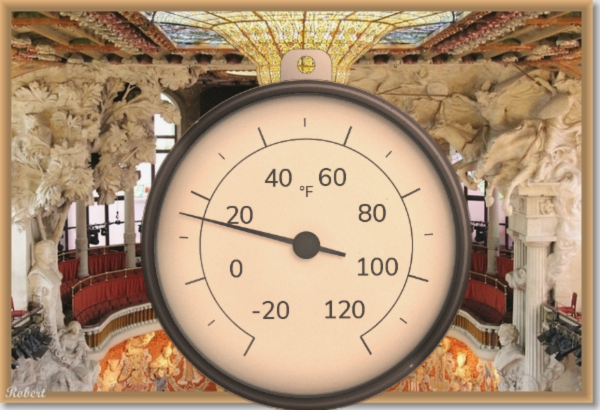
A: 15 °F
